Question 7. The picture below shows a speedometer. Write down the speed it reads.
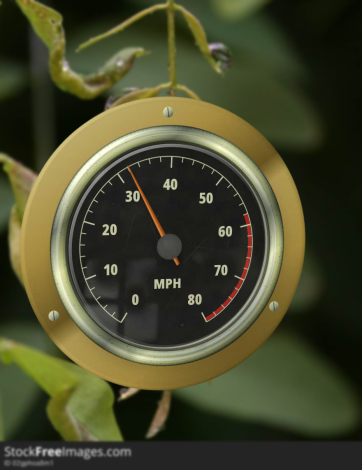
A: 32 mph
